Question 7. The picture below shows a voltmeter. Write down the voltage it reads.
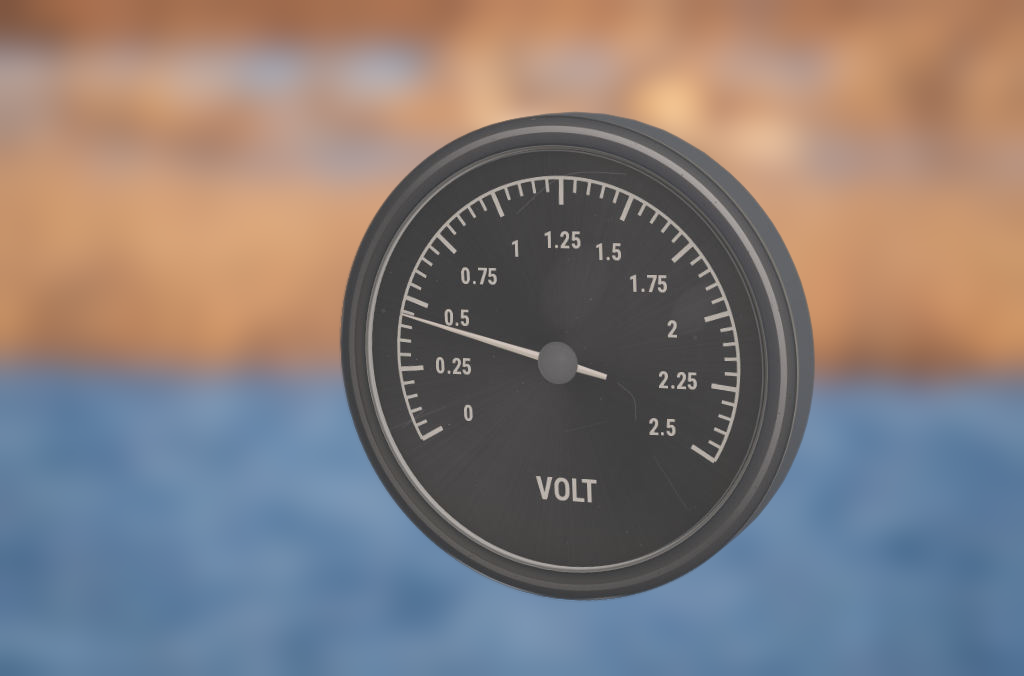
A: 0.45 V
